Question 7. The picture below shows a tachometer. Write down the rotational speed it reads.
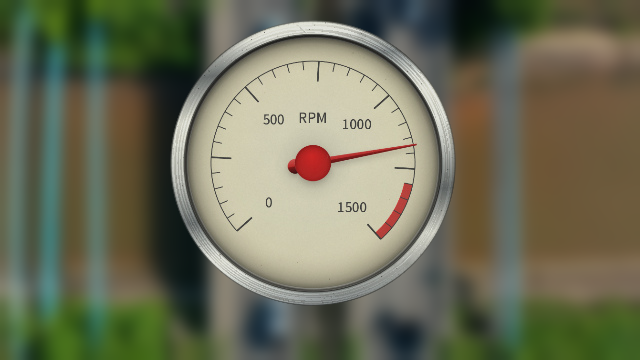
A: 1175 rpm
